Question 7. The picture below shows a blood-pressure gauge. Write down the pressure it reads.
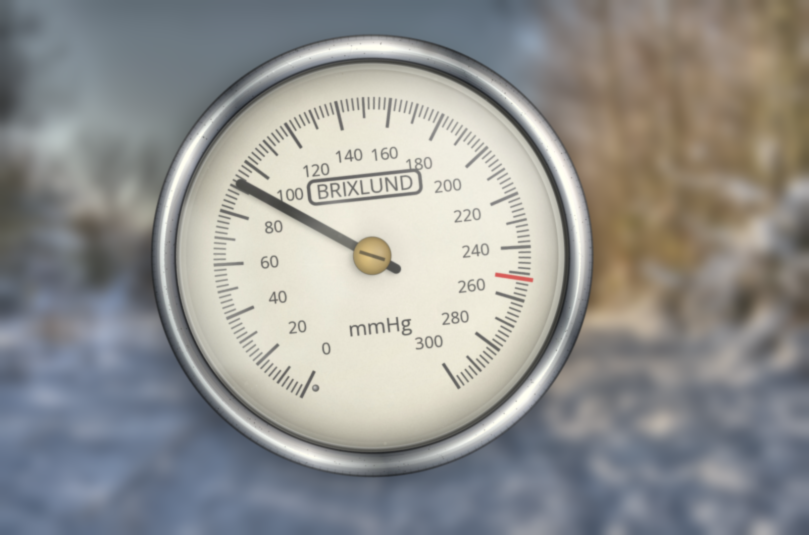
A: 92 mmHg
